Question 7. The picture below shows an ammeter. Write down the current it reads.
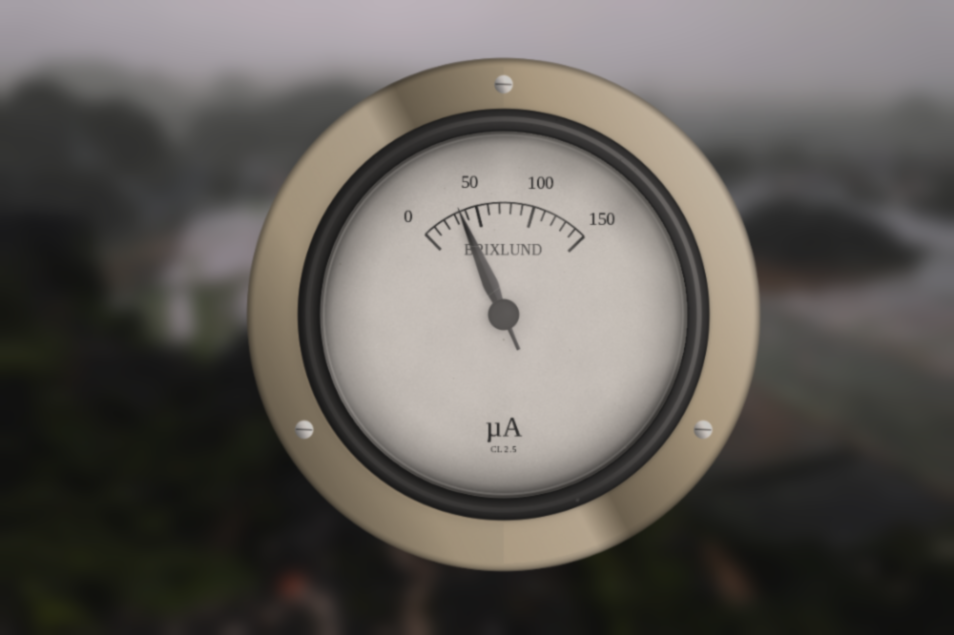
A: 35 µA
